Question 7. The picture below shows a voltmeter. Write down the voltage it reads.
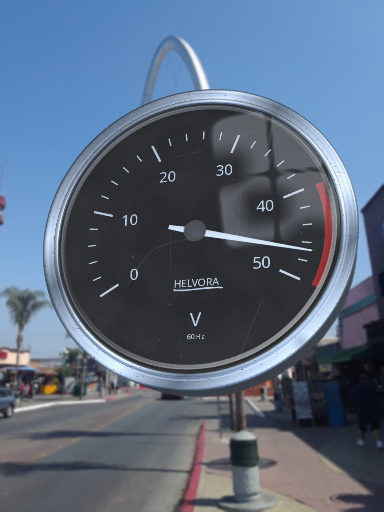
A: 47 V
